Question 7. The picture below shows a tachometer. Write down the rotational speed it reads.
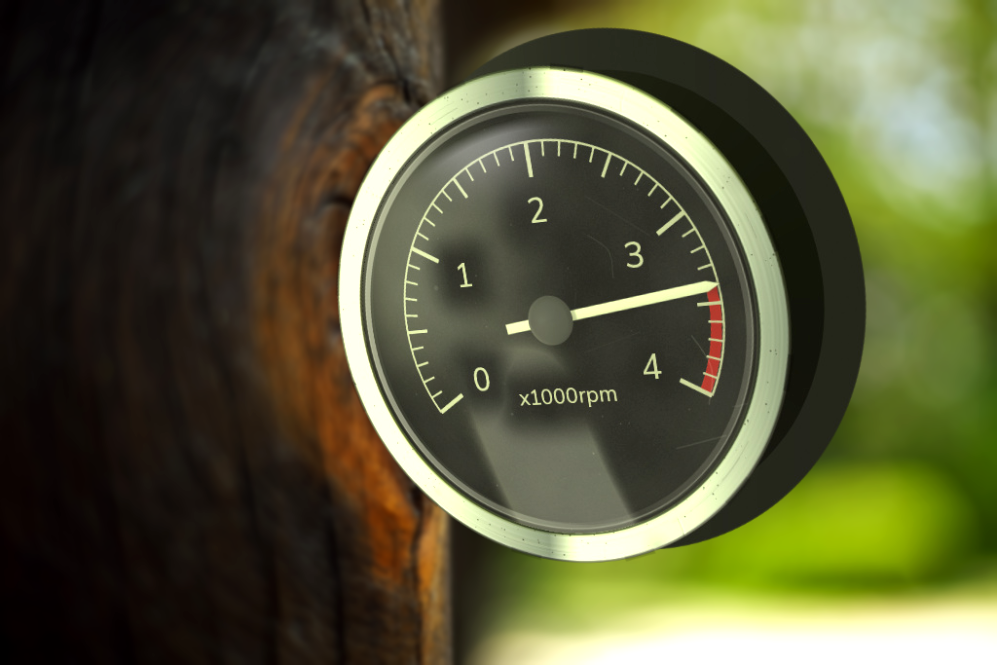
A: 3400 rpm
